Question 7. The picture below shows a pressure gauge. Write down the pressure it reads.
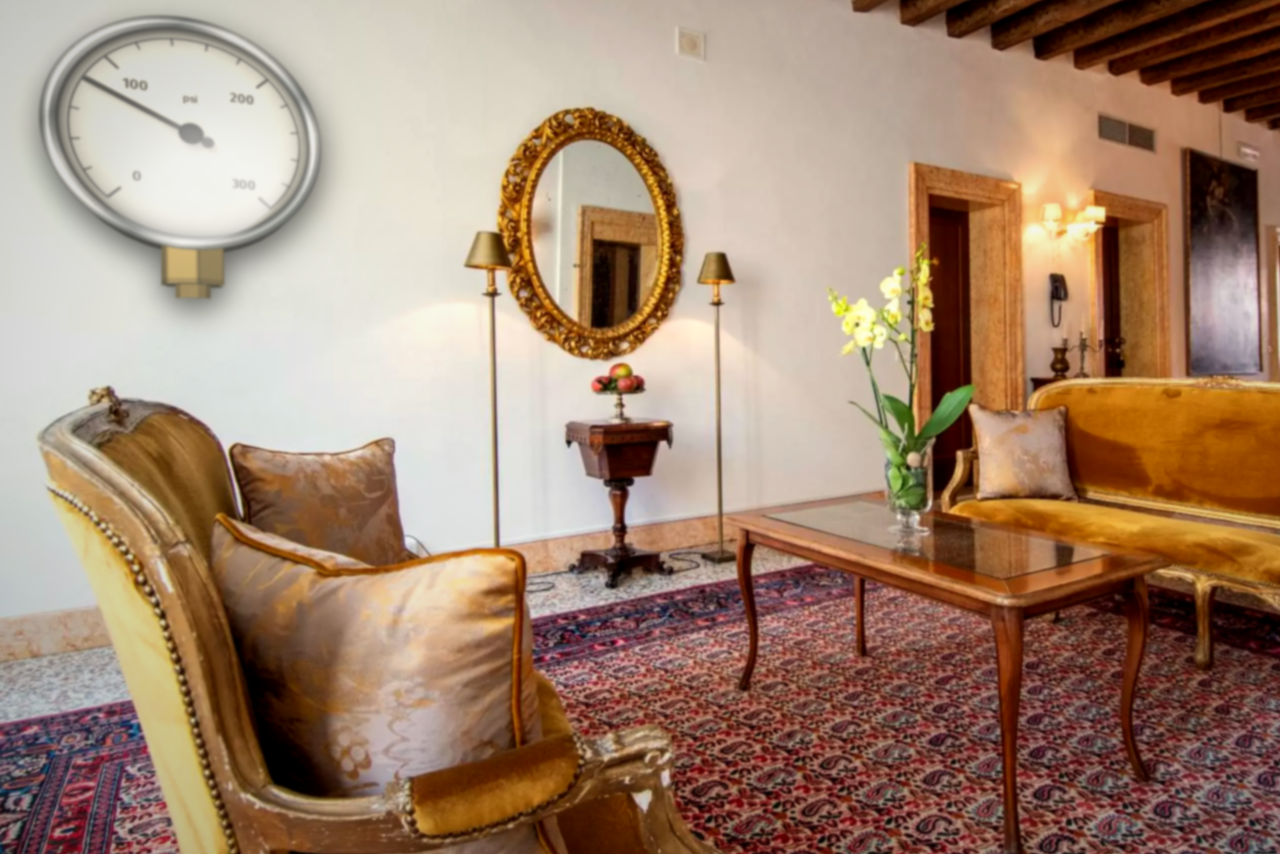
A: 80 psi
